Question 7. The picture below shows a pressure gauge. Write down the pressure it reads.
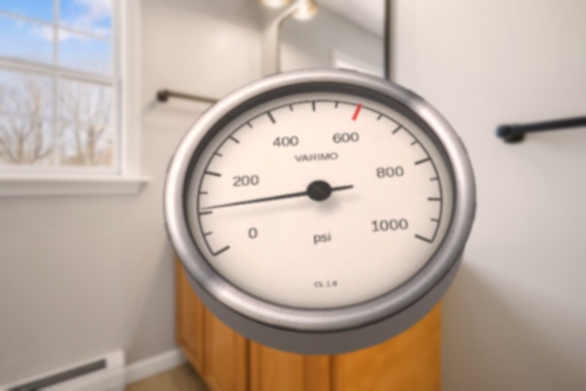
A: 100 psi
